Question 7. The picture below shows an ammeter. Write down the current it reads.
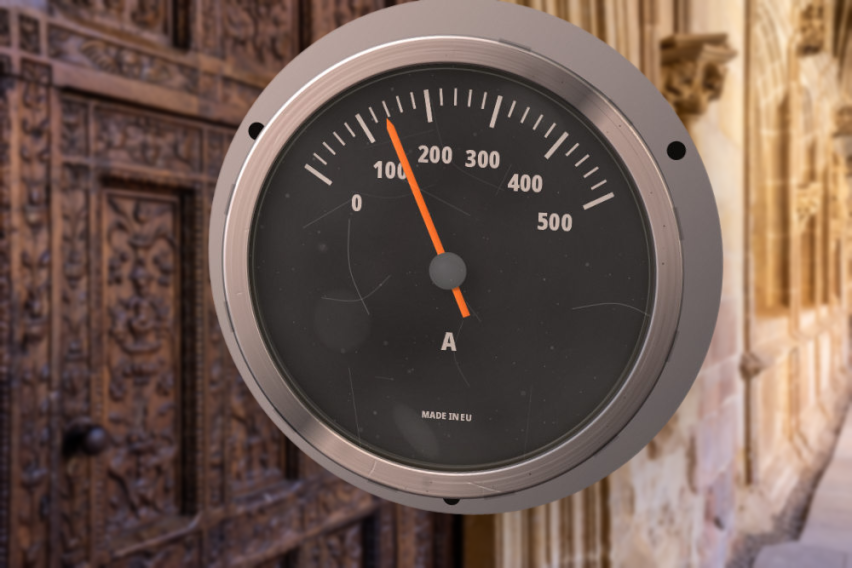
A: 140 A
